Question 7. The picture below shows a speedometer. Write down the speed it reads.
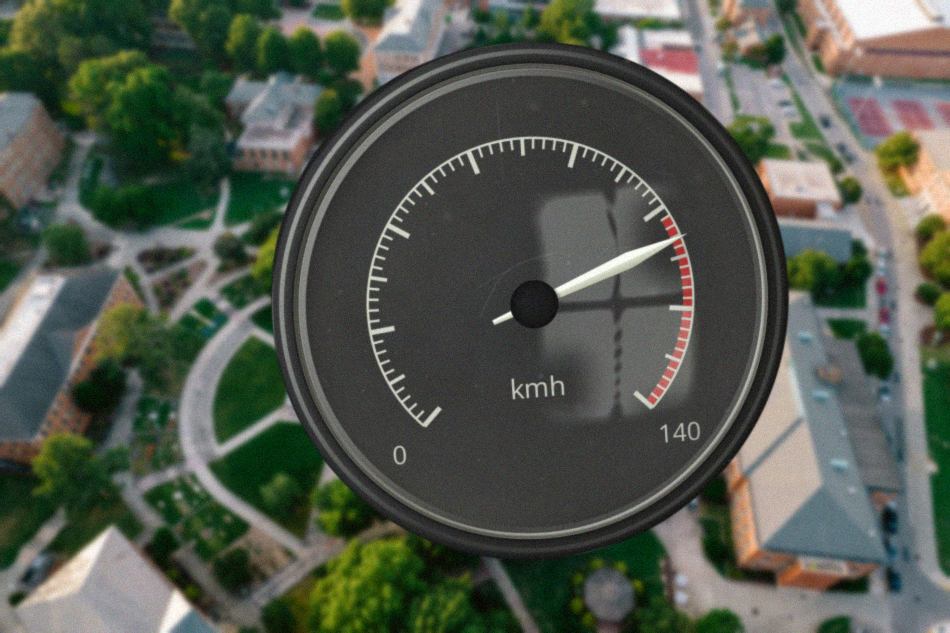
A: 106 km/h
